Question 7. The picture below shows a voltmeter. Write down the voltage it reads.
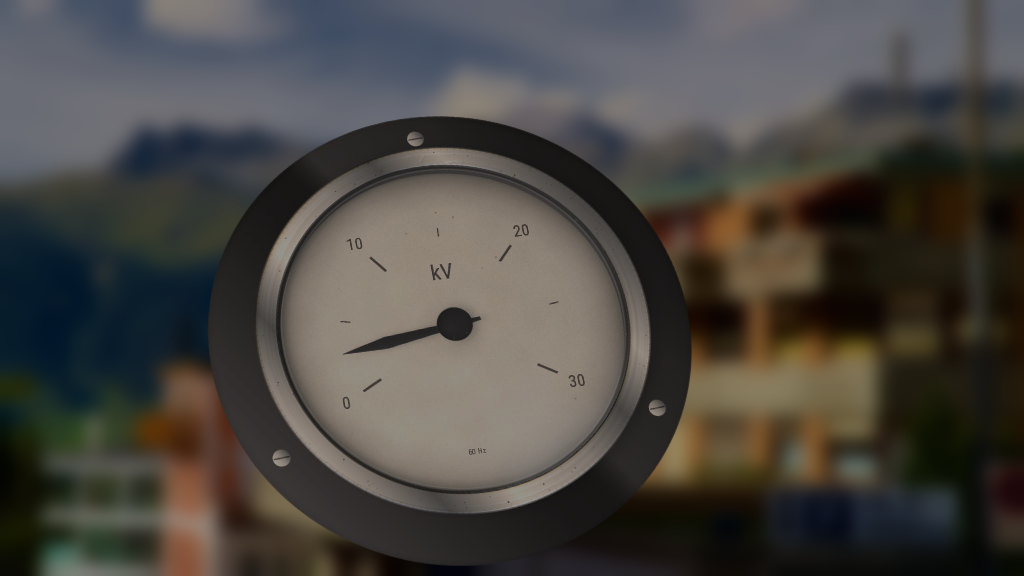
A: 2.5 kV
